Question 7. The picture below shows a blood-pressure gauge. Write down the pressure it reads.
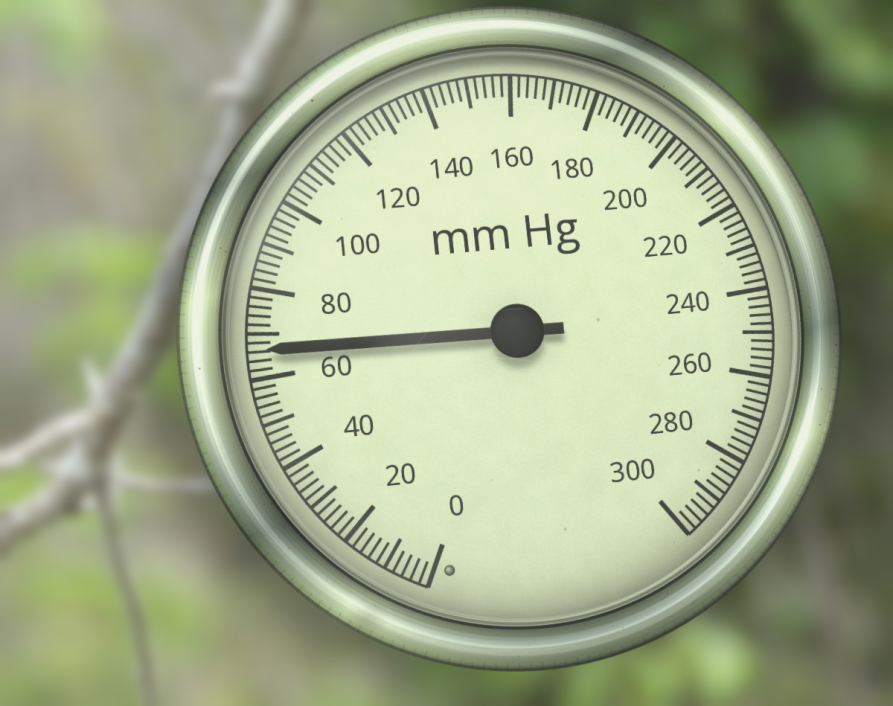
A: 66 mmHg
